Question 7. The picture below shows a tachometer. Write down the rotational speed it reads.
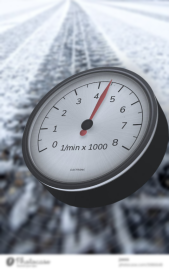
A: 4500 rpm
